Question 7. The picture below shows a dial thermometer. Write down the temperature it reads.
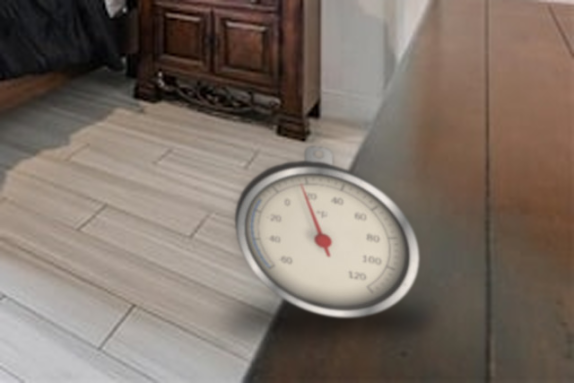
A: 16 °F
